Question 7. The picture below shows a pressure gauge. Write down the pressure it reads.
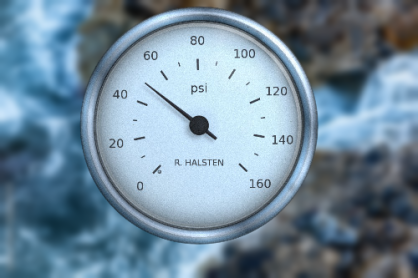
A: 50 psi
